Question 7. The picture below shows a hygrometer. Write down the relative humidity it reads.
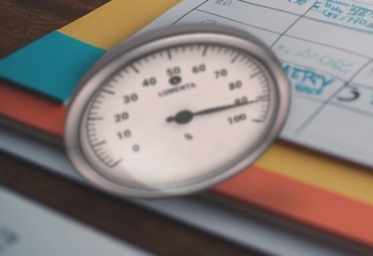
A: 90 %
